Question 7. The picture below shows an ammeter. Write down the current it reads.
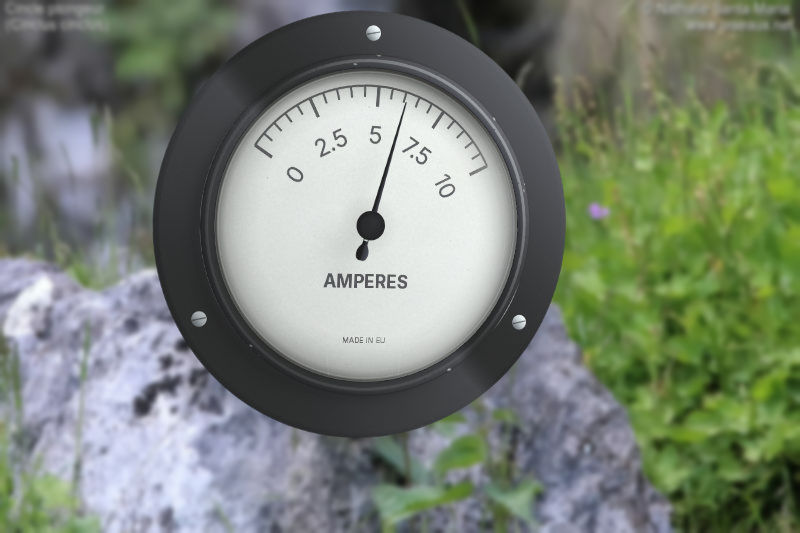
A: 6 A
